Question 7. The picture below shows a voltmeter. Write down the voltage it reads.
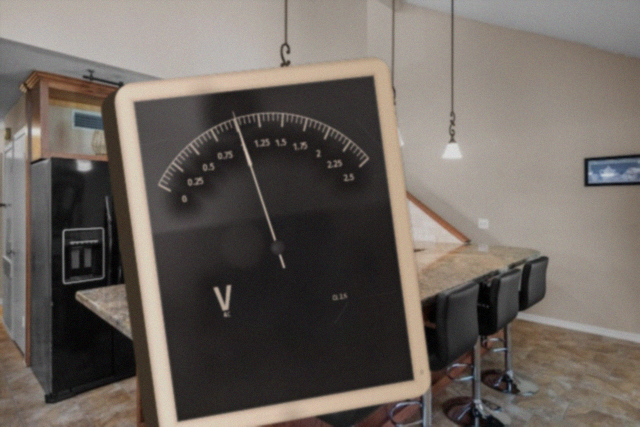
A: 1 V
